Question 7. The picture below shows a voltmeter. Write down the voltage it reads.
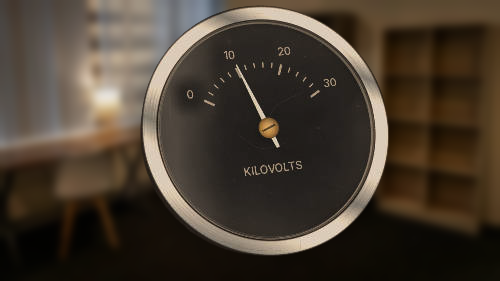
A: 10 kV
